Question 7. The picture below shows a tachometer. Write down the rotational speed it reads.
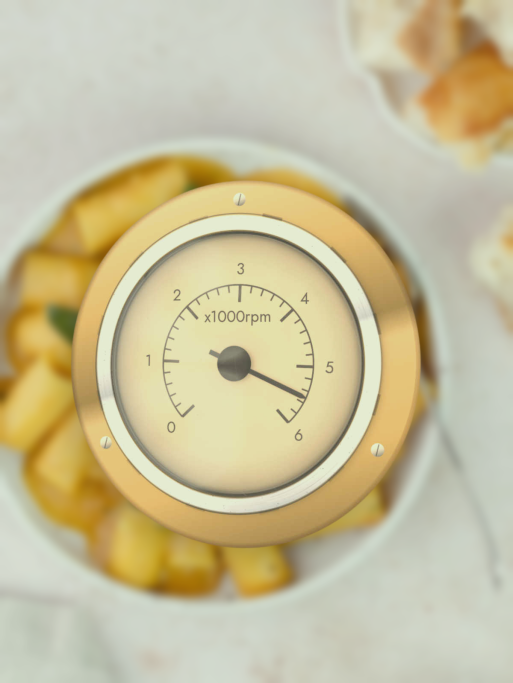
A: 5500 rpm
